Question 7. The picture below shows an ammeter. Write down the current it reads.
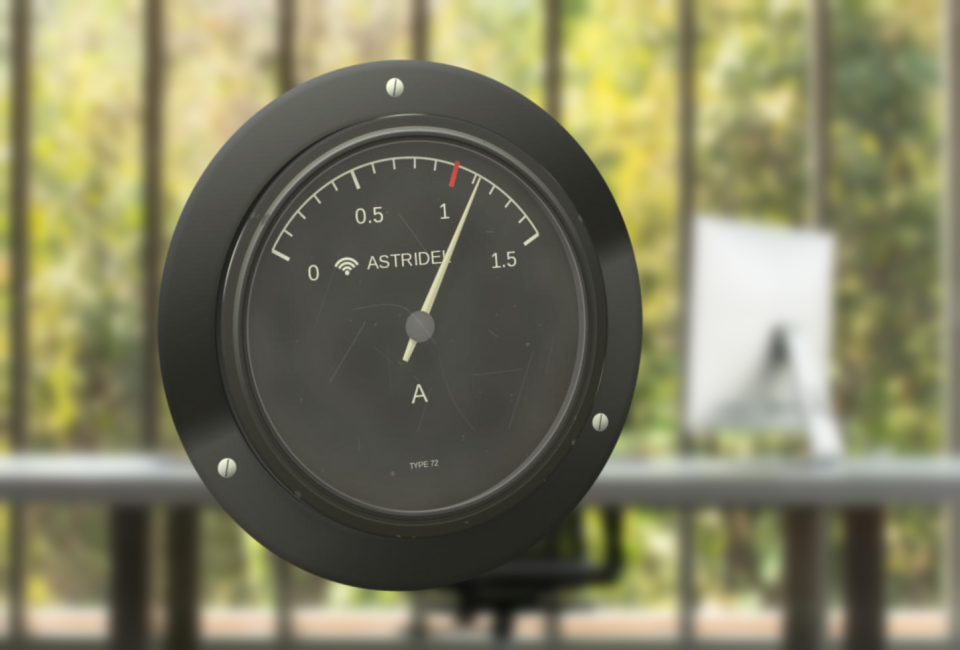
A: 1.1 A
